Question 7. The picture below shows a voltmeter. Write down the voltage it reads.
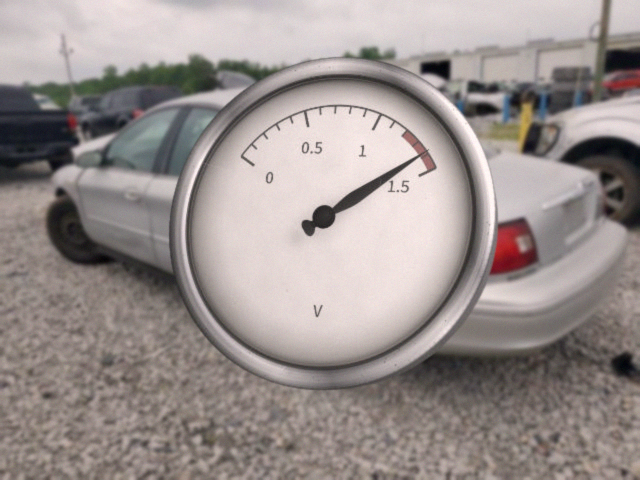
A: 1.4 V
